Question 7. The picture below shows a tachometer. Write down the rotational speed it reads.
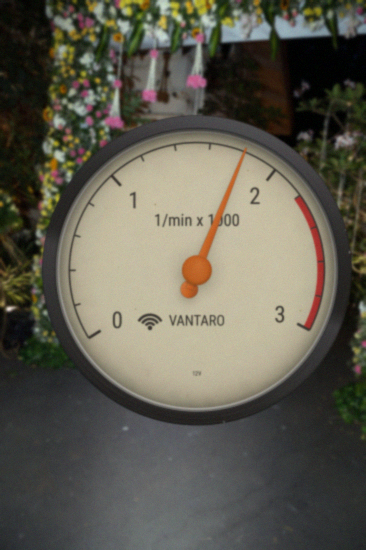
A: 1800 rpm
